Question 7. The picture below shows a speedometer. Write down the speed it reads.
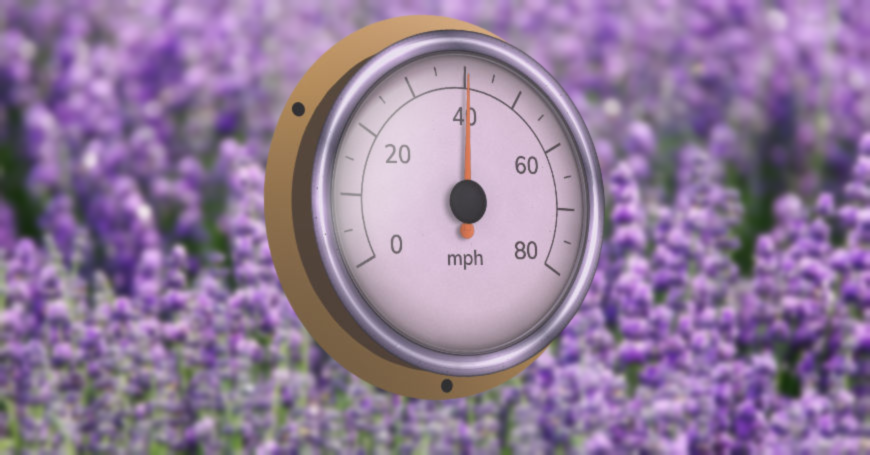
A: 40 mph
